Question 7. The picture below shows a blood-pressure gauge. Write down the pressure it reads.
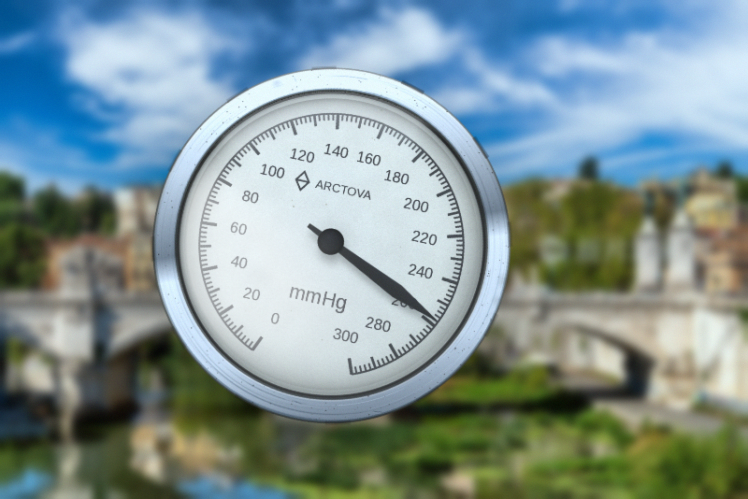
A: 258 mmHg
